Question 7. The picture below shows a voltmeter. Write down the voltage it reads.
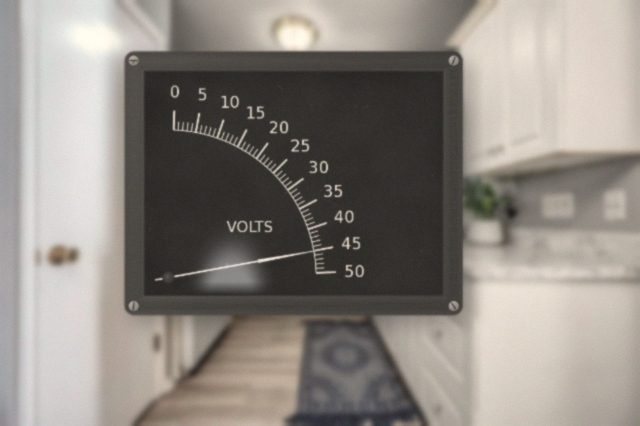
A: 45 V
